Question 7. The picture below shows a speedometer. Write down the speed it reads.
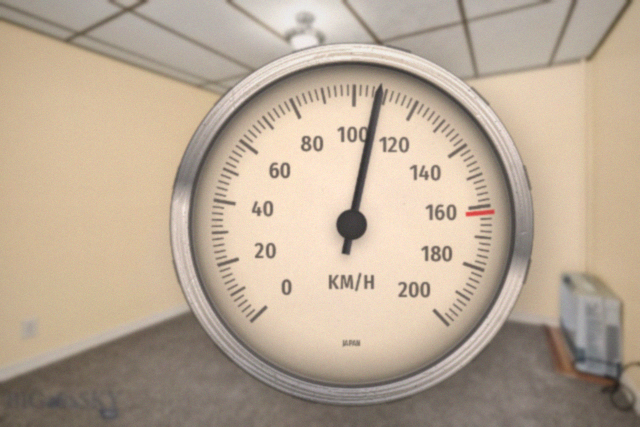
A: 108 km/h
